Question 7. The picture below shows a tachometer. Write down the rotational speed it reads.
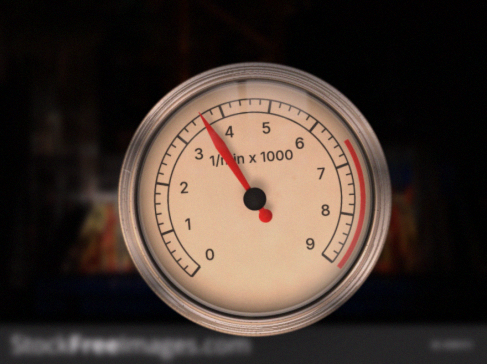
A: 3600 rpm
